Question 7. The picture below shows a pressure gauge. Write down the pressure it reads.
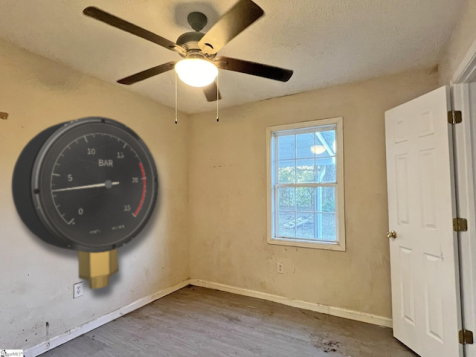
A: 3.5 bar
